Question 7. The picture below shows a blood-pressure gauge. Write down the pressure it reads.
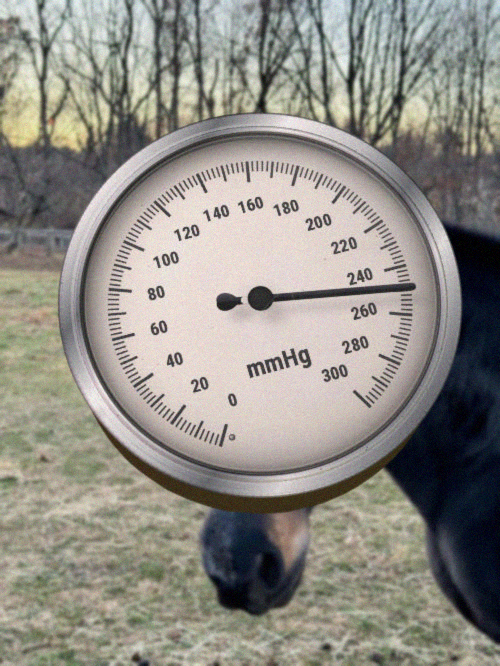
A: 250 mmHg
